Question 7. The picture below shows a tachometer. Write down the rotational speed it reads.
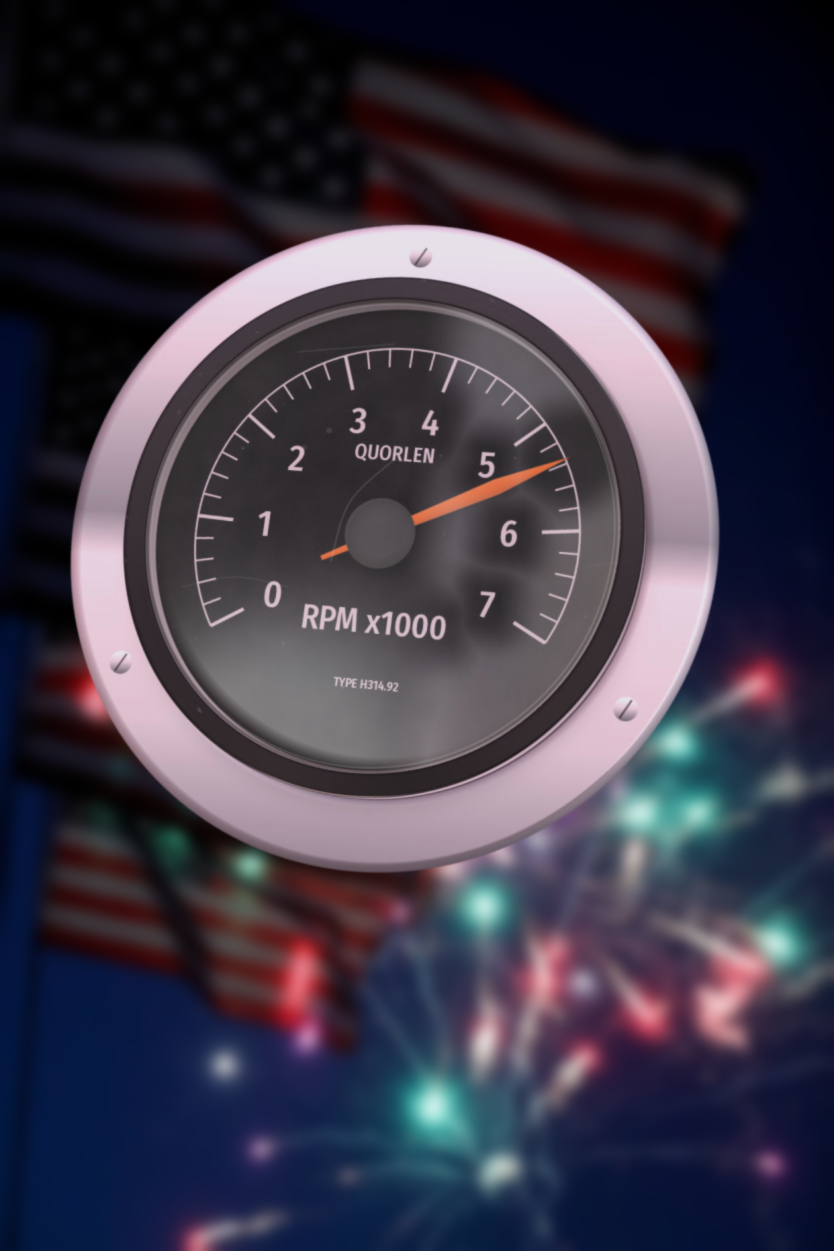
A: 5400 rpm
